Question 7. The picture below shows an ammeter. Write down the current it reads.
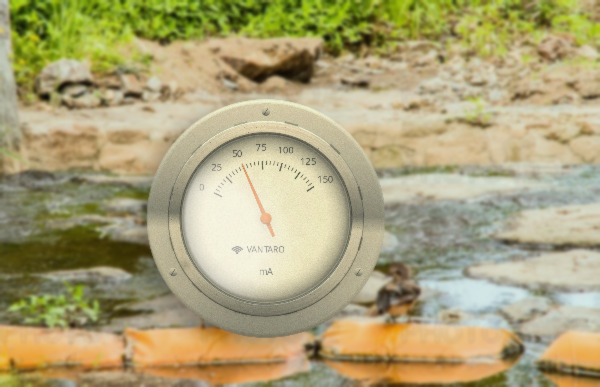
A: 50 mA
